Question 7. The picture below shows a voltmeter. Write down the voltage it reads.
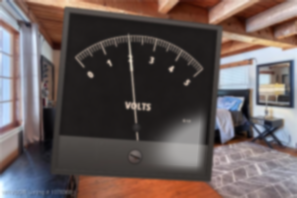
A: 2 V
